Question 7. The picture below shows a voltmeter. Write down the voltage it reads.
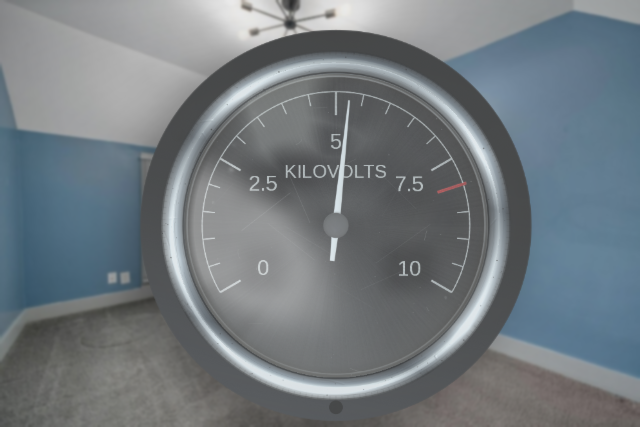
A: 5.25 kV
